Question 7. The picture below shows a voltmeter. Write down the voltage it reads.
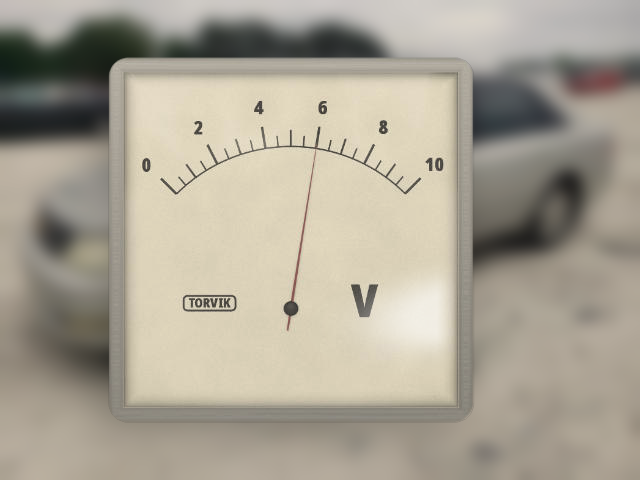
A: 6 V
